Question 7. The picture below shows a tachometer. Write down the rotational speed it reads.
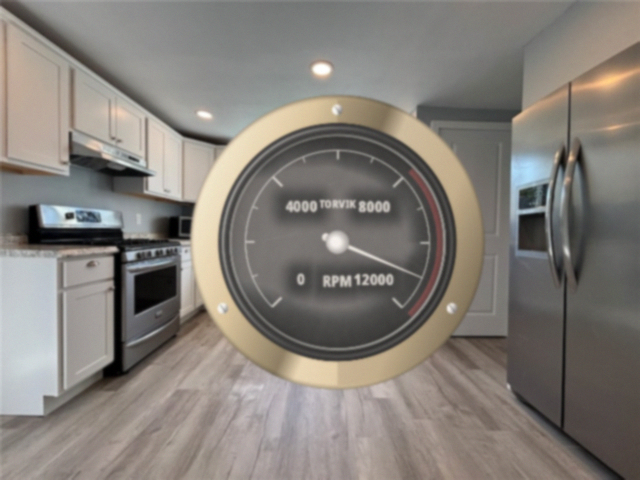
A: 11000 rpm
